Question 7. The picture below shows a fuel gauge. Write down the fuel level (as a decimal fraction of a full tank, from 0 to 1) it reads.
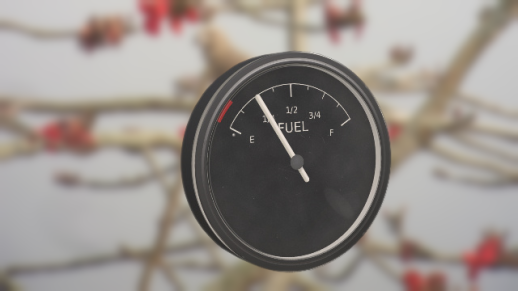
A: 0.25
